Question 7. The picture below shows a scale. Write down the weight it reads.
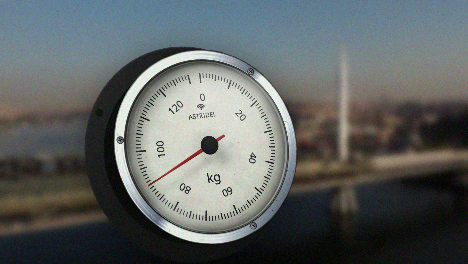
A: 90 kg
